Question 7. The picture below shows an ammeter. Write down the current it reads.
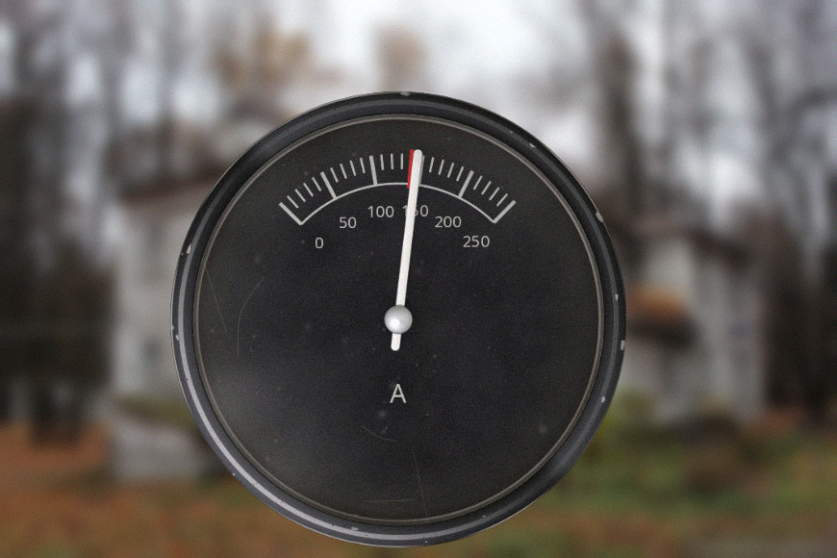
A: 145 A
